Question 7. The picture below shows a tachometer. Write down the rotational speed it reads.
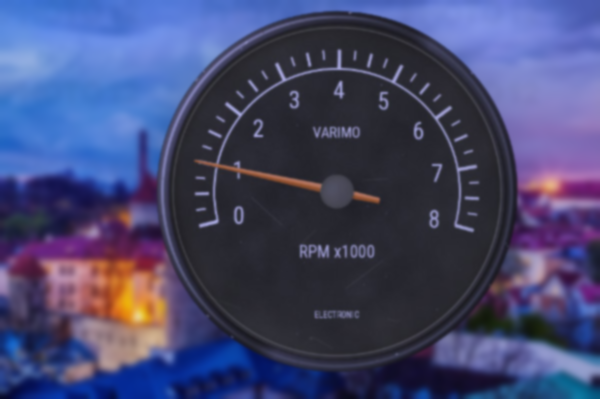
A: 1000 rpm
